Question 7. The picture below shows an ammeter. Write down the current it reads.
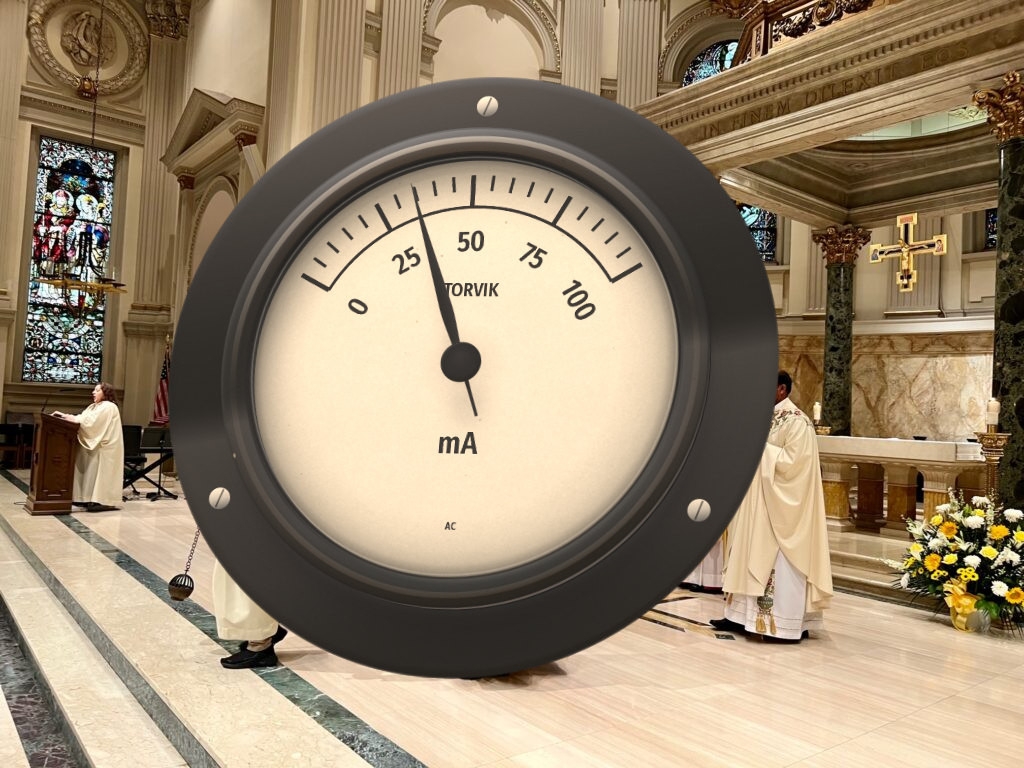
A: 35 mA
